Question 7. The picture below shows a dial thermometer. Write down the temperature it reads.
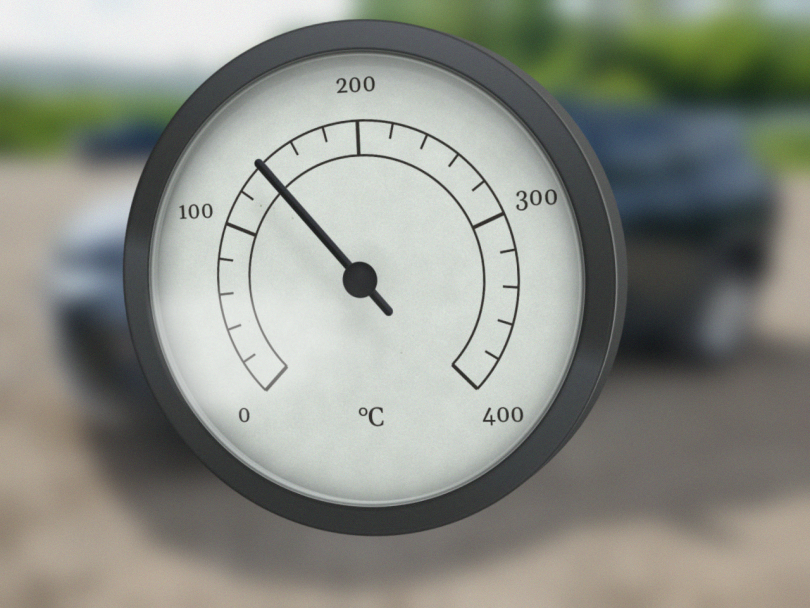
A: 140 °C
